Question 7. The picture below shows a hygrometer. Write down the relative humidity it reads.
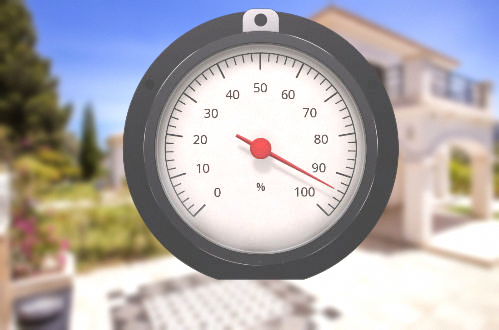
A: 94 %
